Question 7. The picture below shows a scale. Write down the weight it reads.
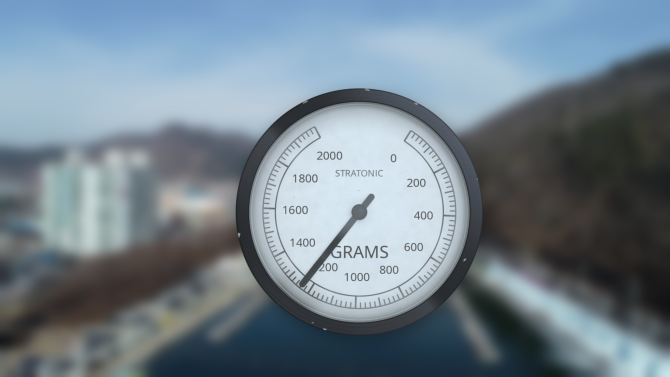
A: 1240 g
